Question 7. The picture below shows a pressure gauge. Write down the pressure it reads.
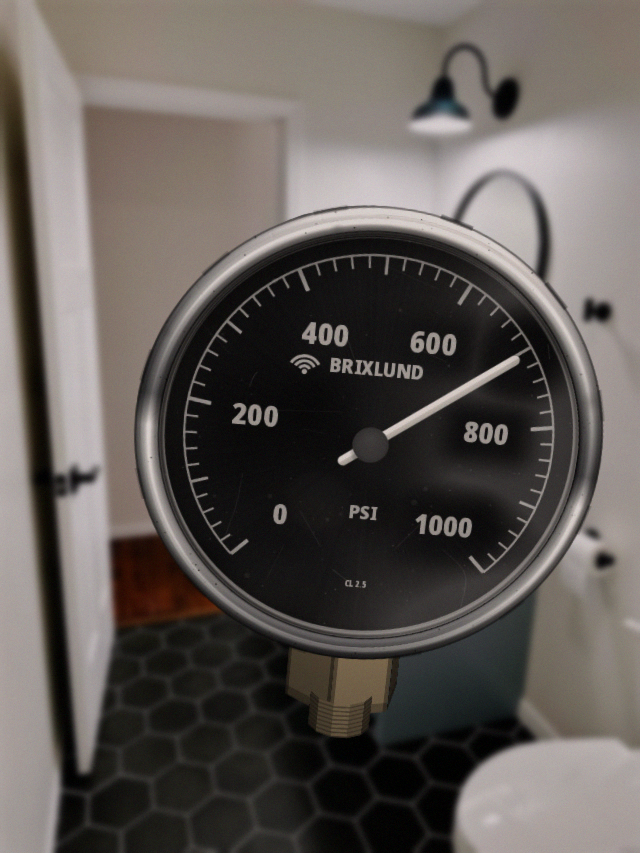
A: 700 psi
